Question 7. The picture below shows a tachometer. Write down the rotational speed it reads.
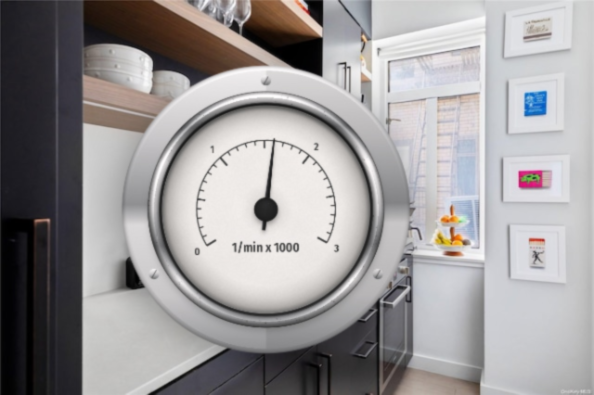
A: 1600 rpm
